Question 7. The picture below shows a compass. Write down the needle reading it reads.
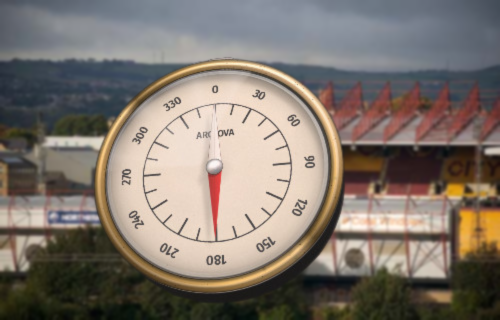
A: 180 °
